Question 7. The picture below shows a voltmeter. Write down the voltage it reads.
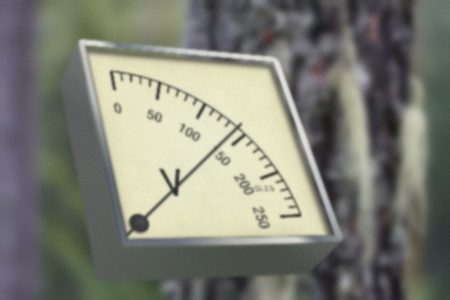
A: 140 V
